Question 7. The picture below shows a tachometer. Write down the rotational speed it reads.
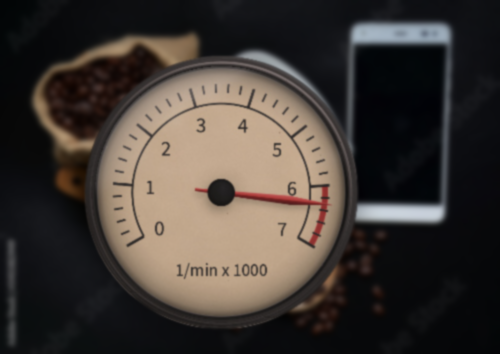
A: 6300 rpm
